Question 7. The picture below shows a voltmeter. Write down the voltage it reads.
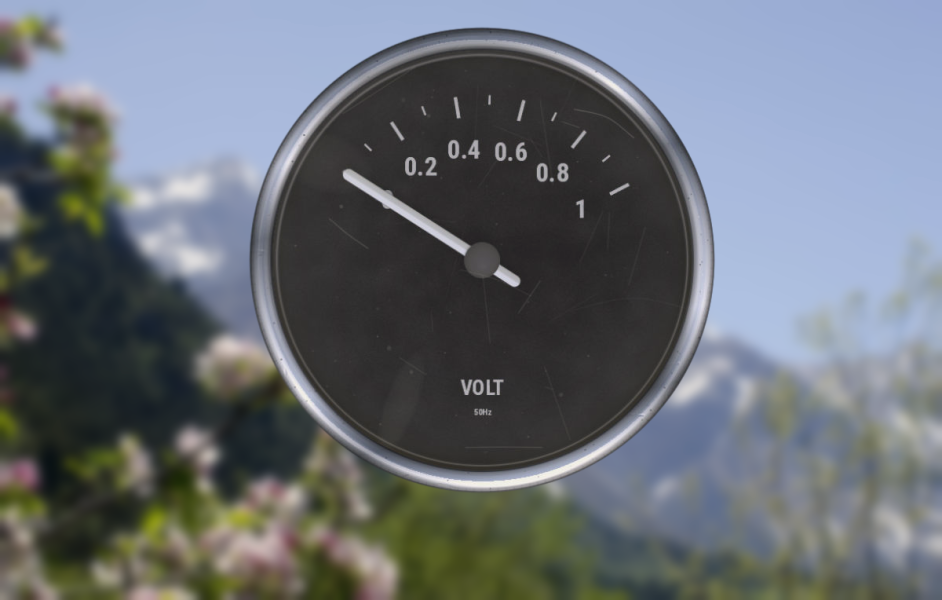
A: 0 V
